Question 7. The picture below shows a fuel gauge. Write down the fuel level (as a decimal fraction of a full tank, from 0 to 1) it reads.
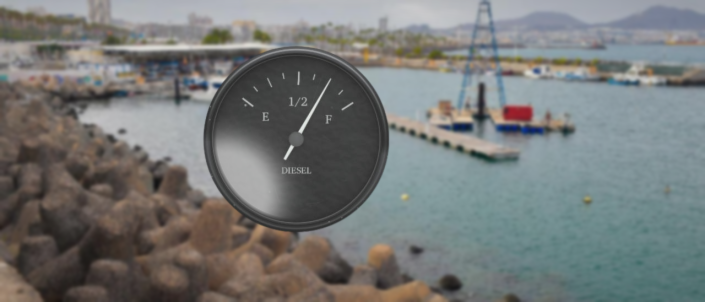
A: 0.75
